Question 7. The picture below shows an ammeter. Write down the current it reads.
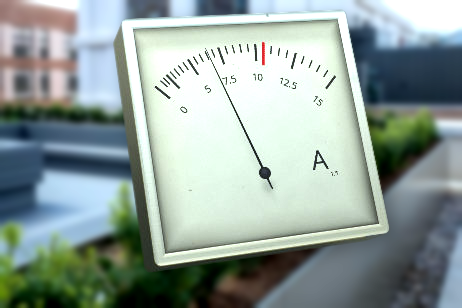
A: 6.5 A
